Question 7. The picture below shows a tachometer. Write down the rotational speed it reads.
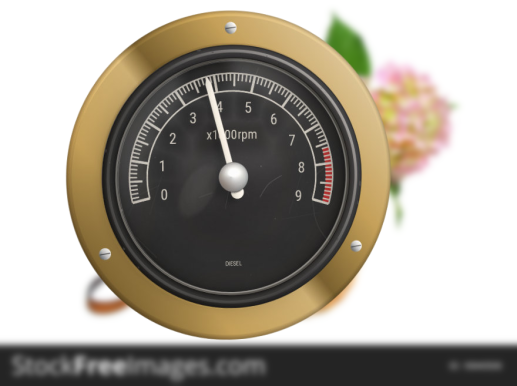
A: 3800 rpm
